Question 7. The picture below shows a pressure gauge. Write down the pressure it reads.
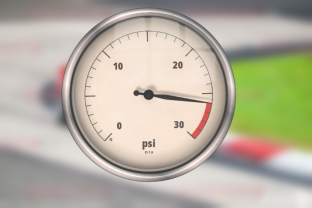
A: 26 psi
